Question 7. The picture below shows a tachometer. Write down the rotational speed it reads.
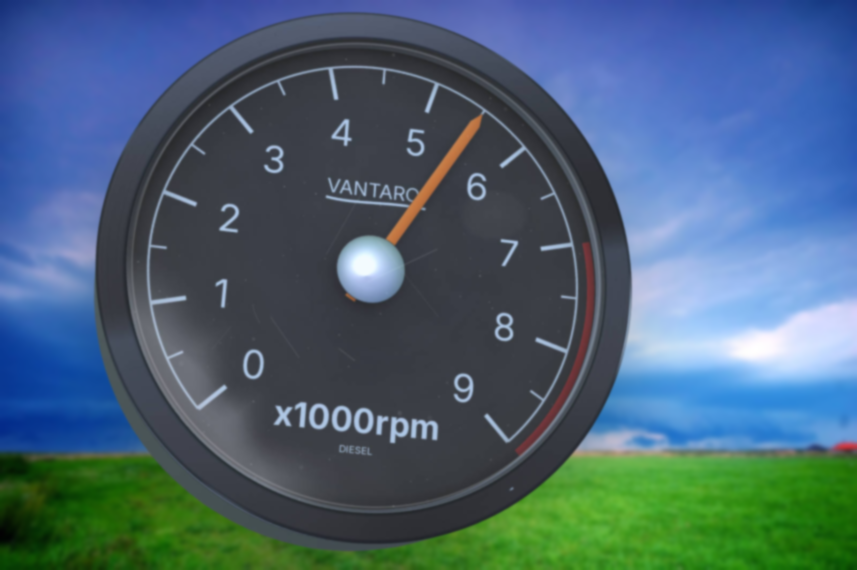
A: 5500 rpm
